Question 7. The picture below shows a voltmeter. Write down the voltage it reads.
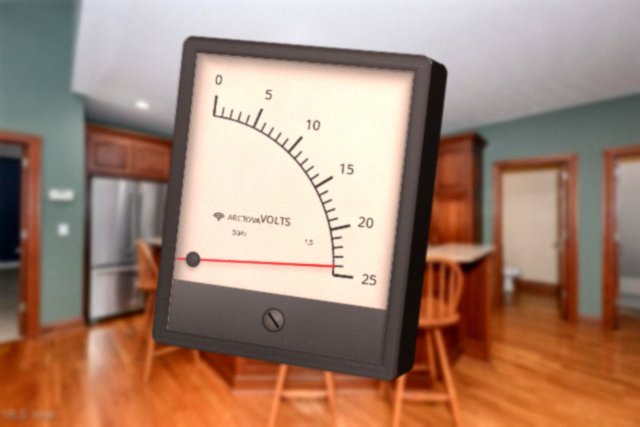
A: 24 V
